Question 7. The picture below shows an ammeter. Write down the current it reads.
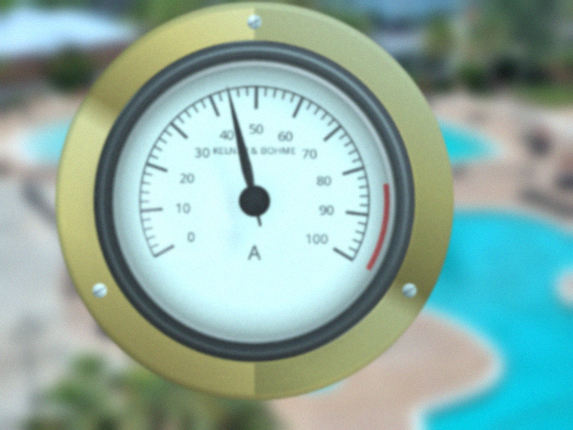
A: 44 A
